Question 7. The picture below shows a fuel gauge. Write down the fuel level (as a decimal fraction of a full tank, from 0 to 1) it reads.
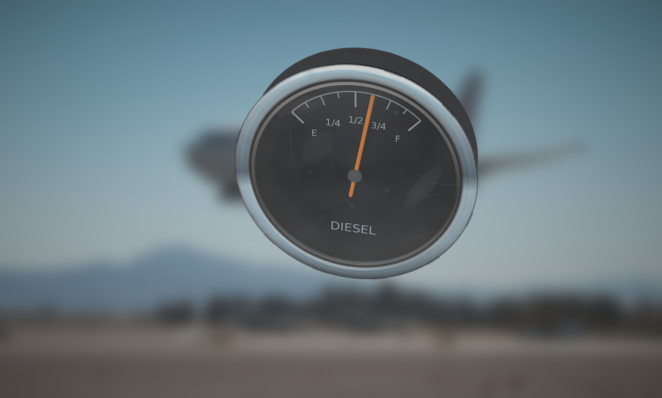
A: 0.625
